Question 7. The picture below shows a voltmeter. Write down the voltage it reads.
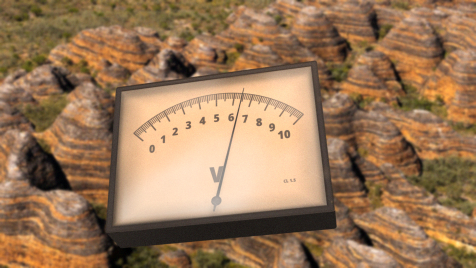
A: 6.5 V
